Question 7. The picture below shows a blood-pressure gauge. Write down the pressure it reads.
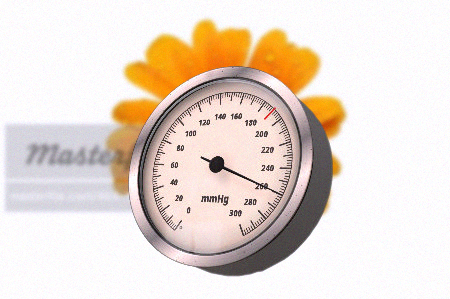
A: 260 mmHg
